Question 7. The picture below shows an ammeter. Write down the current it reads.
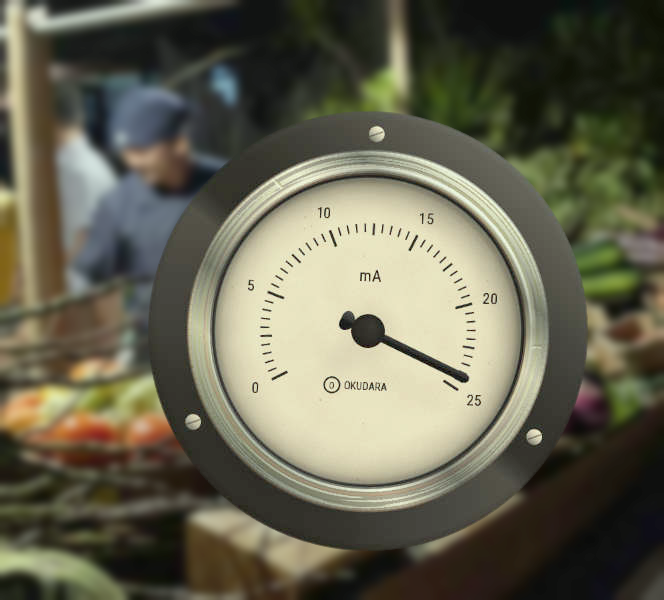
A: 24.25 mA
